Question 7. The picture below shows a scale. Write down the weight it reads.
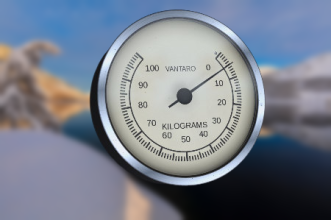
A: 5 kg
